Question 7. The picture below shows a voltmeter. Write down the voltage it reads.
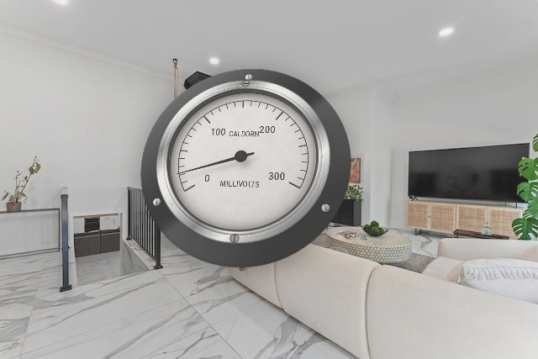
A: 20 mV
